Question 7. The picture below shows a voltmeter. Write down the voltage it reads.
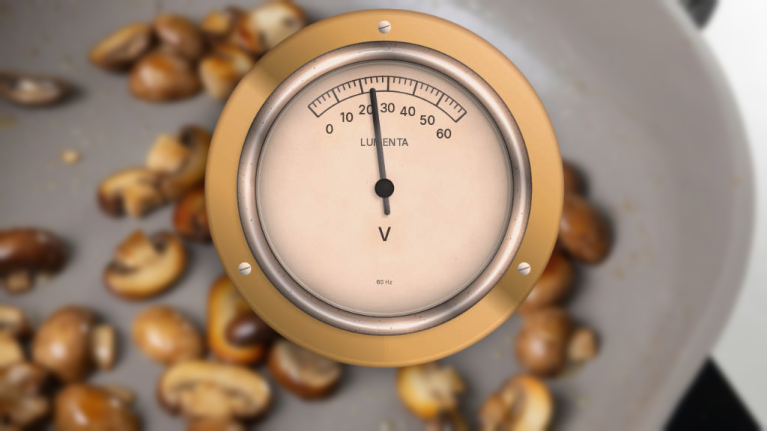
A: 24 V
